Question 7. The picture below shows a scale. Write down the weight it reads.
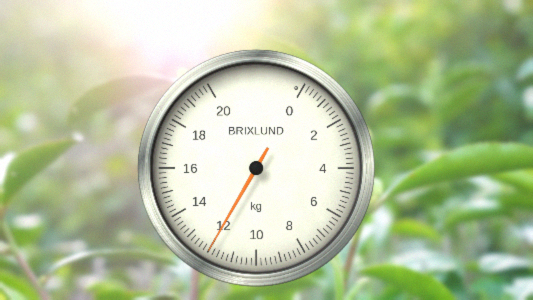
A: 12 kg
